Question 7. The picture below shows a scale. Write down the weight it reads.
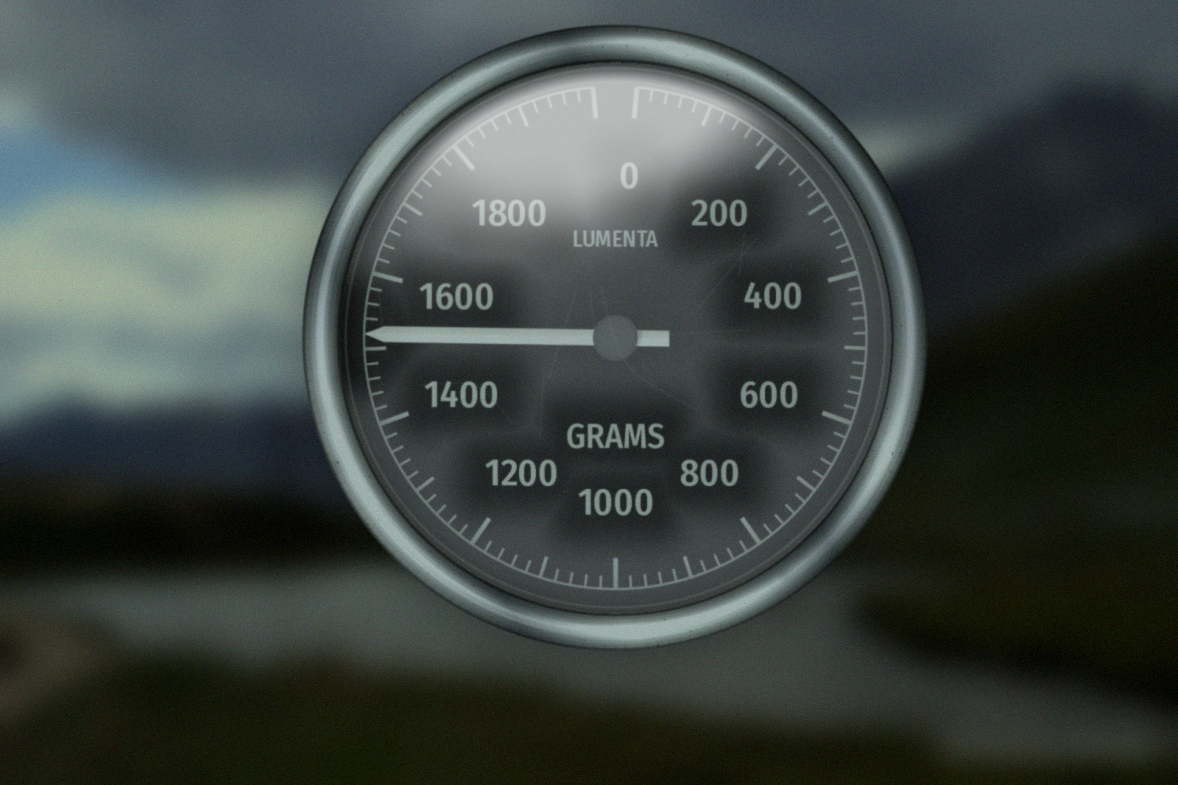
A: 1520 g
